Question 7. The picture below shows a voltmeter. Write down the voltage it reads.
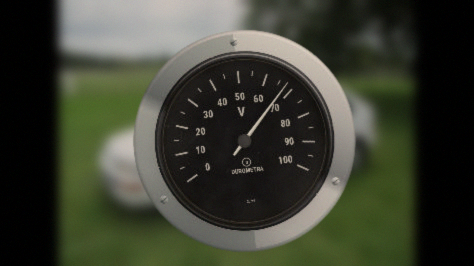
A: 67.5 V
